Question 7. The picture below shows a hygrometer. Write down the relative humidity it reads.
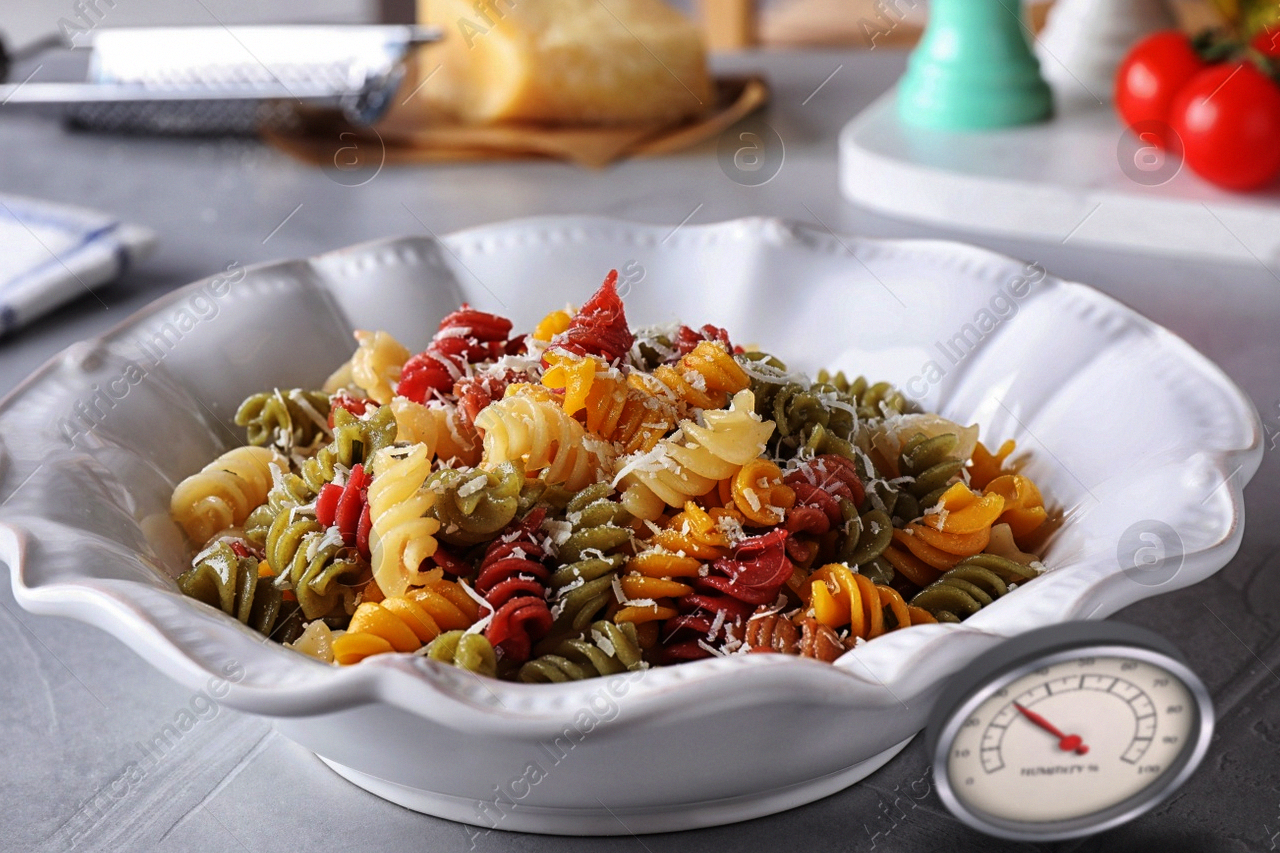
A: 30 %
